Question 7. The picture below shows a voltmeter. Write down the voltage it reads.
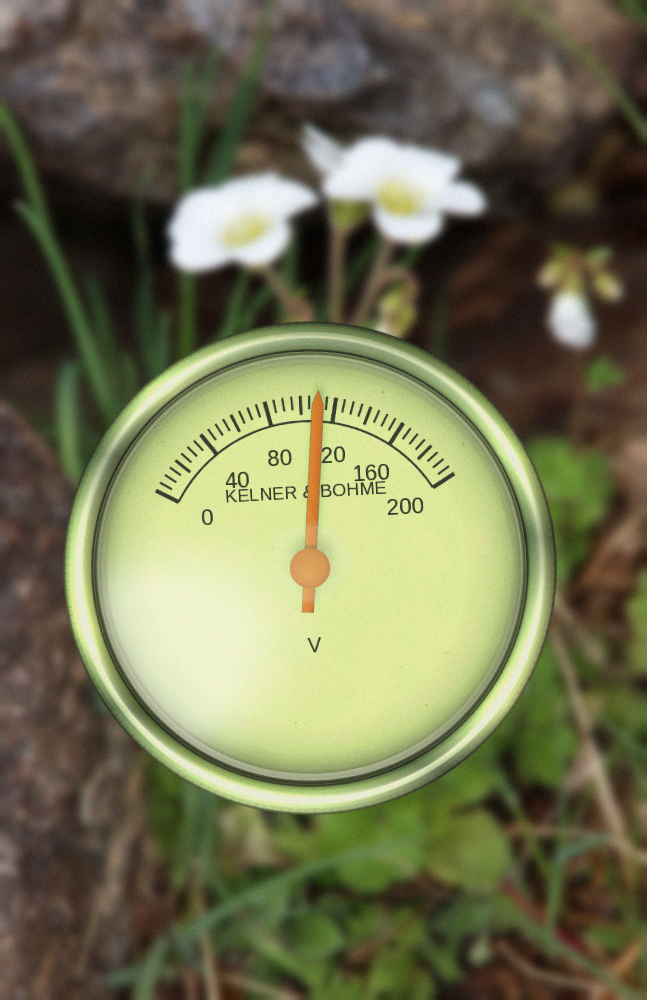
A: 110 V
